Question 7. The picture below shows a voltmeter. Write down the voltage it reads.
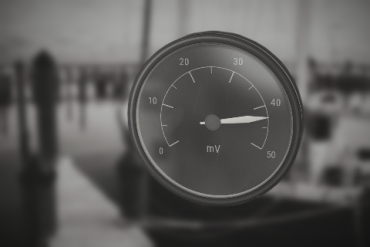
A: 42.5 mV
